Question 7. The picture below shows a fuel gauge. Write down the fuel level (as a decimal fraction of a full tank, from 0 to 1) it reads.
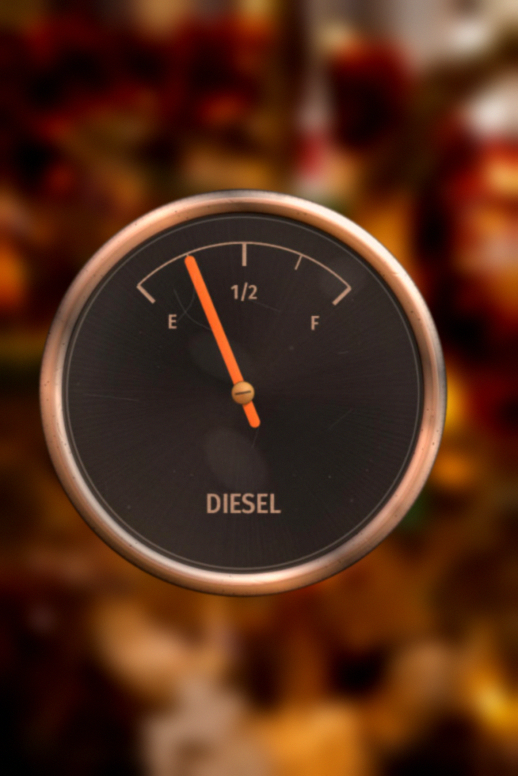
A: 0.25
